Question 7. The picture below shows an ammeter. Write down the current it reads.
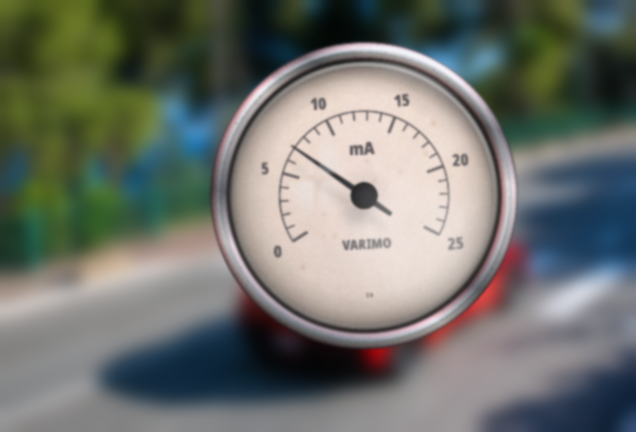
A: 7 mA
